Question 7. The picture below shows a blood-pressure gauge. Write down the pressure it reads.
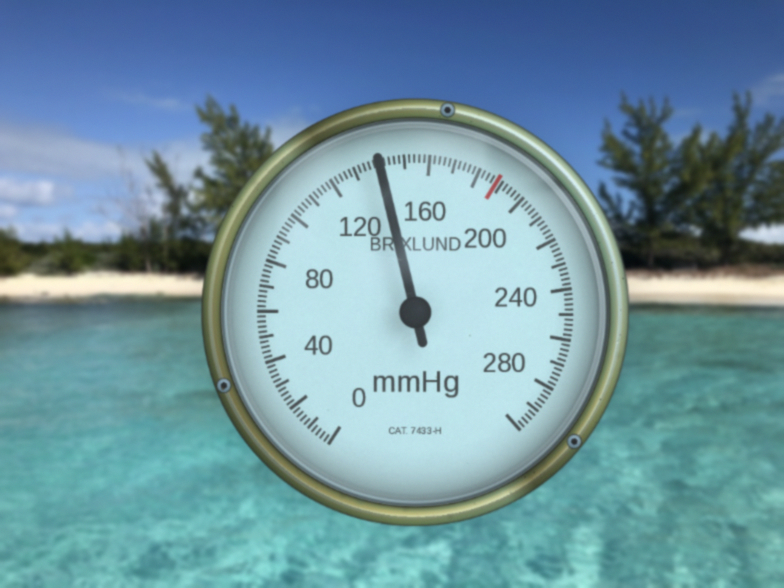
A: 140 mmHg
